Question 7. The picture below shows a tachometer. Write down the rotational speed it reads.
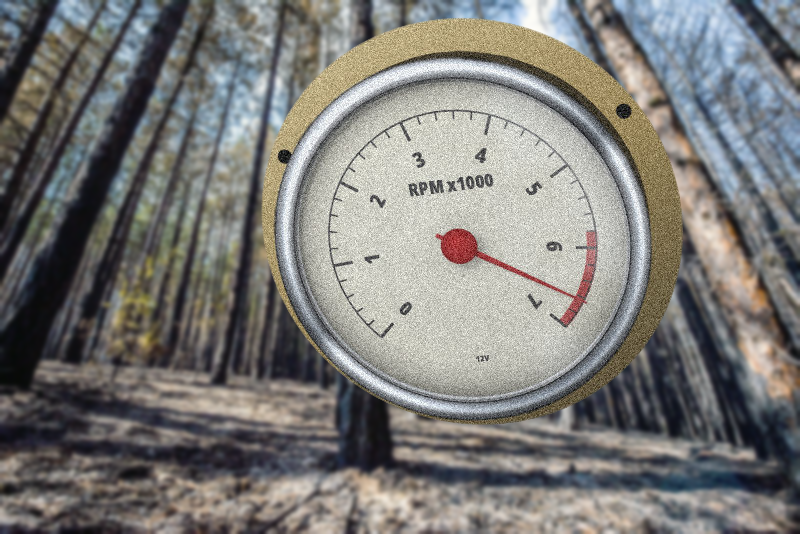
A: 6600 rpm
